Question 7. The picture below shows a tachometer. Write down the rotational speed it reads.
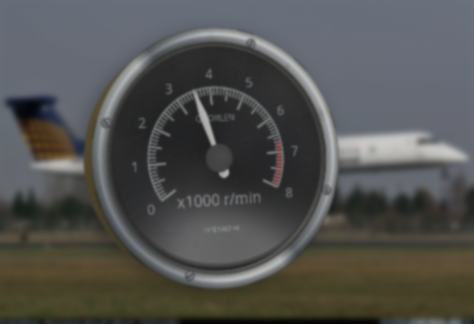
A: 3500 rpm
